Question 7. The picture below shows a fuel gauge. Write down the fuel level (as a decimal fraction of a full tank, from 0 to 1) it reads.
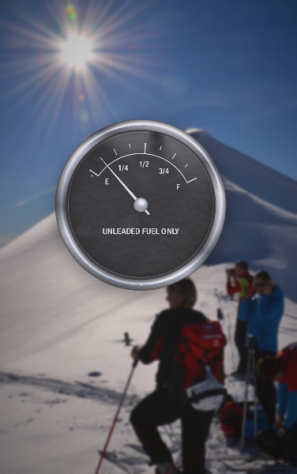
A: 0.125
